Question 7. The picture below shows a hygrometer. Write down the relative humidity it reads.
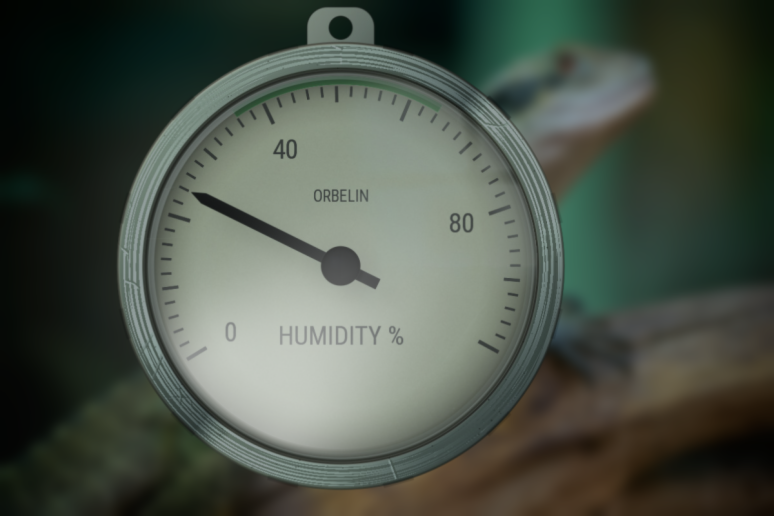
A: 24 %
